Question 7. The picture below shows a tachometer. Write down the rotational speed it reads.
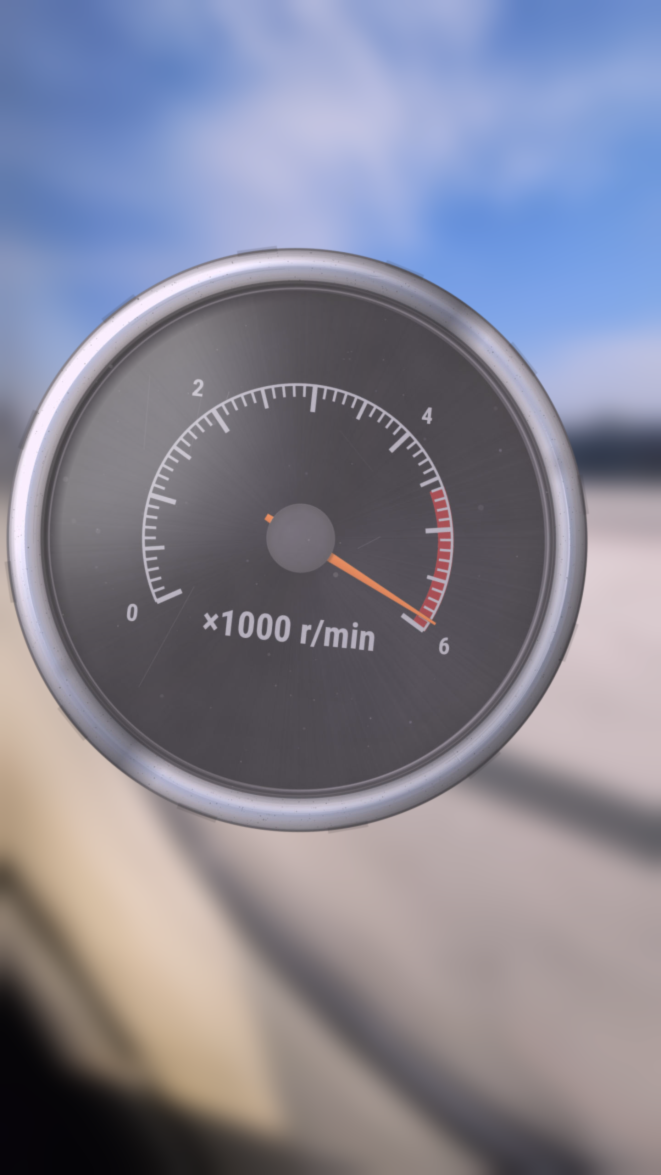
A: 5900 rpm
